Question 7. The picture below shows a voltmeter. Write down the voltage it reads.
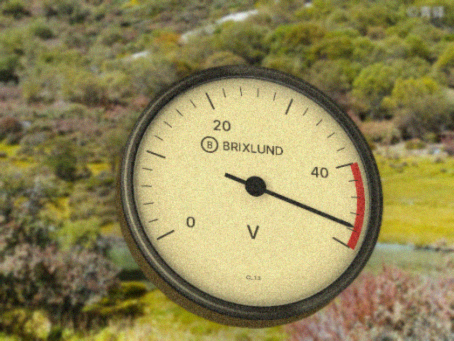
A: 48 V
